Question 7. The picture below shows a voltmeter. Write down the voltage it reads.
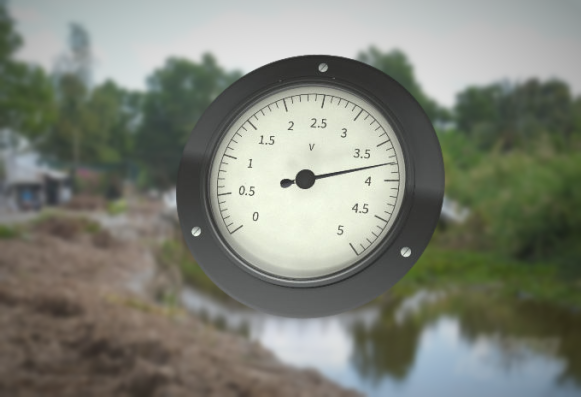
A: 3.8 V
